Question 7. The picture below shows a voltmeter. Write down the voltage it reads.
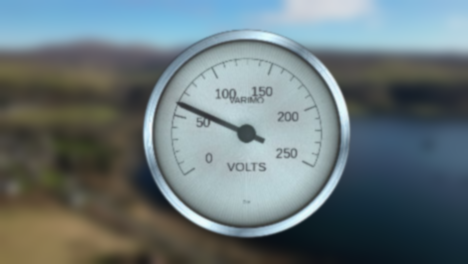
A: 60 V
